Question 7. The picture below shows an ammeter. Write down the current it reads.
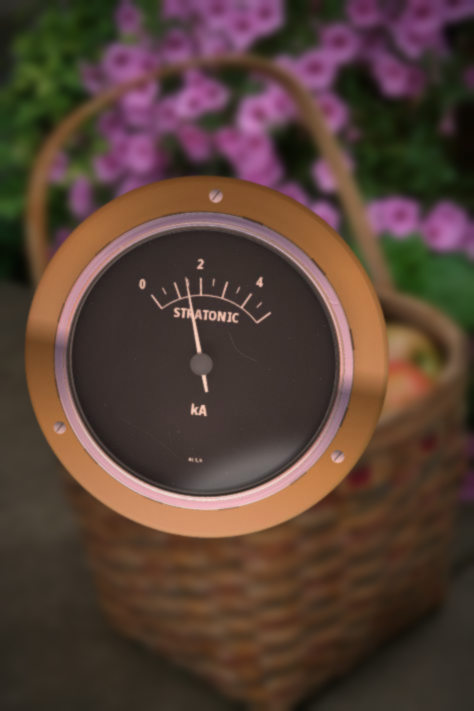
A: 1.5 kA
